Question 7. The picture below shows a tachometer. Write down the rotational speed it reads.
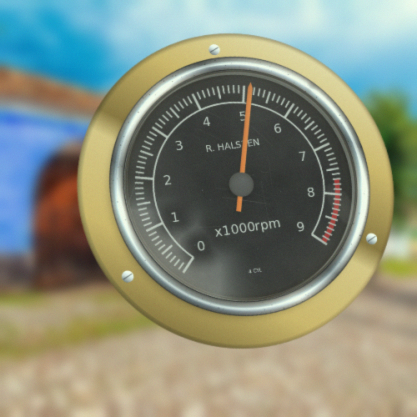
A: 5100 rpm
